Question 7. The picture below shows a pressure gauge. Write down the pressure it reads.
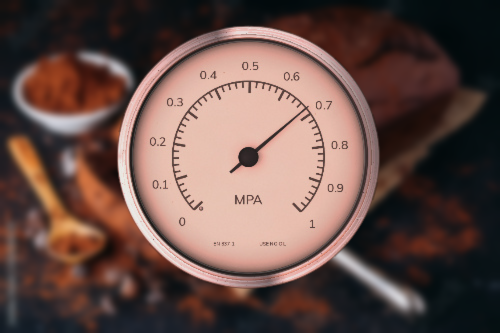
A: 0.68 MPa
